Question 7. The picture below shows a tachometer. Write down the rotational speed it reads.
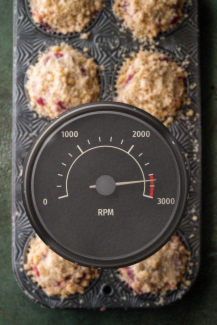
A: 2700 rpm
